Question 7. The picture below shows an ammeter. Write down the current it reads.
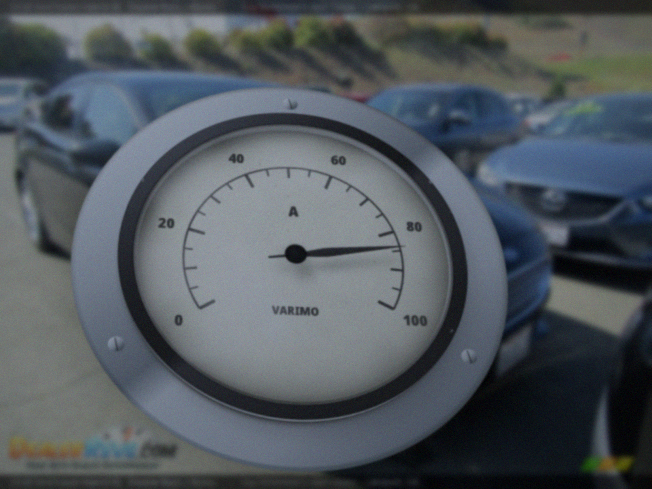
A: 85 A
